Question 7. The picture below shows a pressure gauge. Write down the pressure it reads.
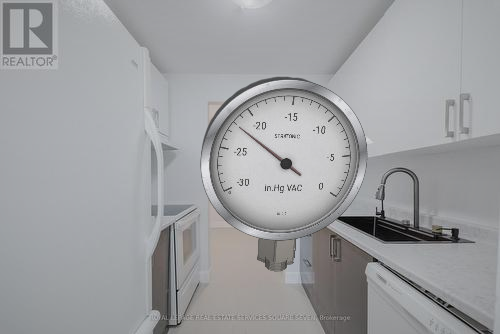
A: -22 inHg
